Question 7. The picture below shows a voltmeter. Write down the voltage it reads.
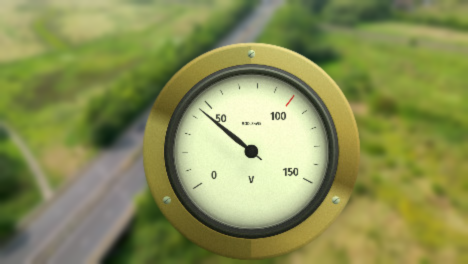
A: 45 V
